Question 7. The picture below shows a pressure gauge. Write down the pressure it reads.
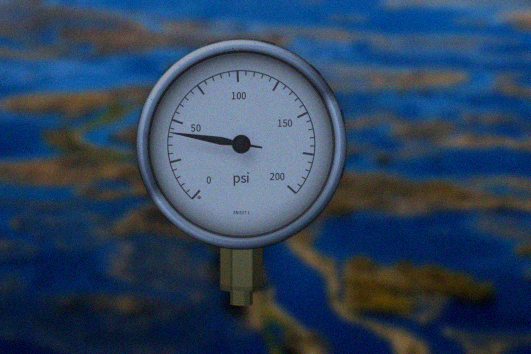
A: 42.5 psi
